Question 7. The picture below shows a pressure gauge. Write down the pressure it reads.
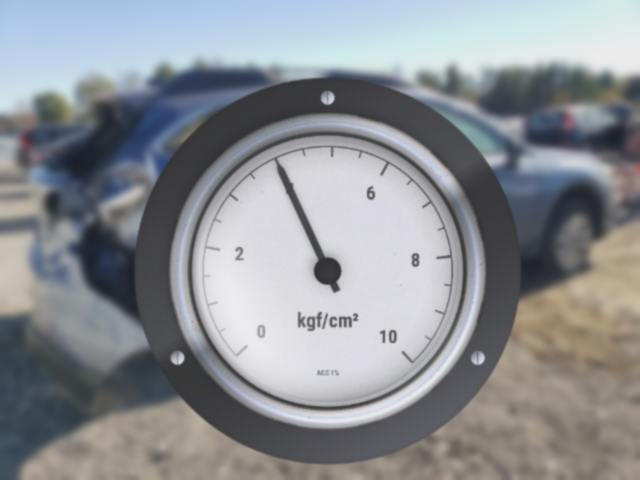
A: 4 kg/cm²
